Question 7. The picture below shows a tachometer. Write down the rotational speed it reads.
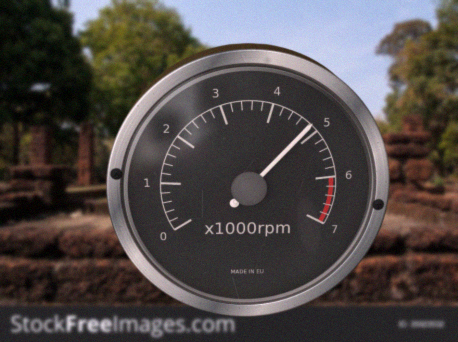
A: 4800 rpm
